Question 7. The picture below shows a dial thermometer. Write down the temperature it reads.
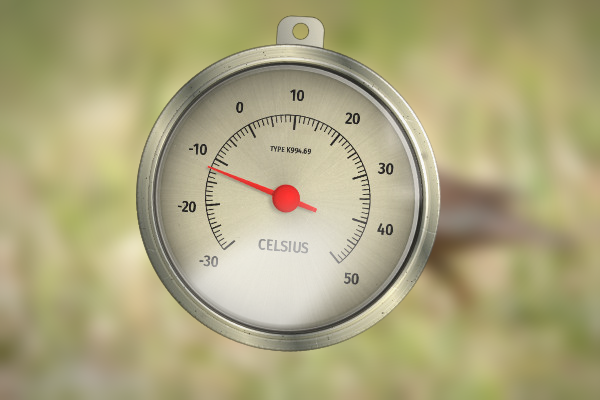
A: -12 °C
